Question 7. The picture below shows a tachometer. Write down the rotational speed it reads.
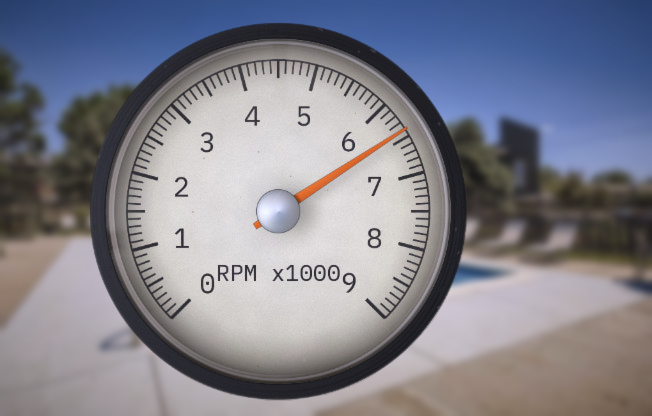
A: 6400 rpm
